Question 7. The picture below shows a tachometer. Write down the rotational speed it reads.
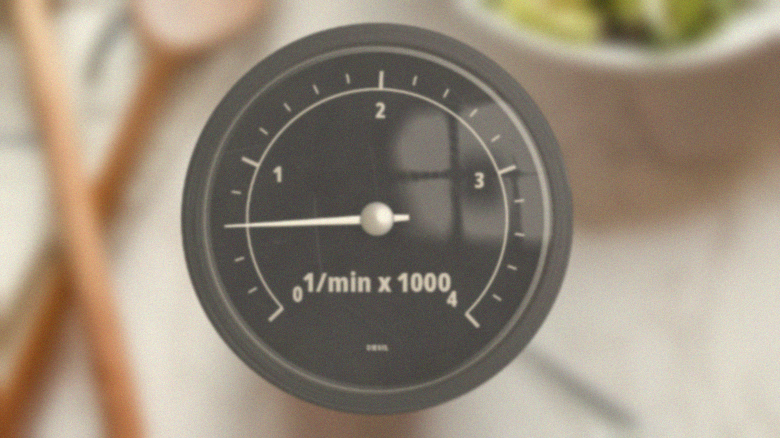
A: 600 rpm
